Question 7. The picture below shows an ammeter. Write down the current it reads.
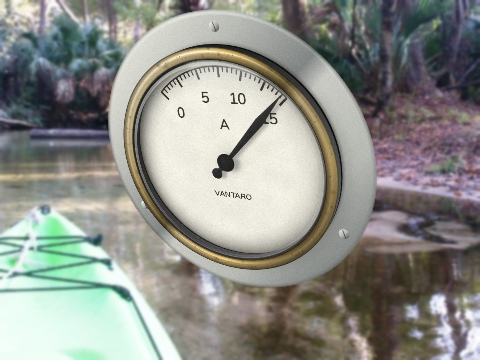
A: 14.5 A
